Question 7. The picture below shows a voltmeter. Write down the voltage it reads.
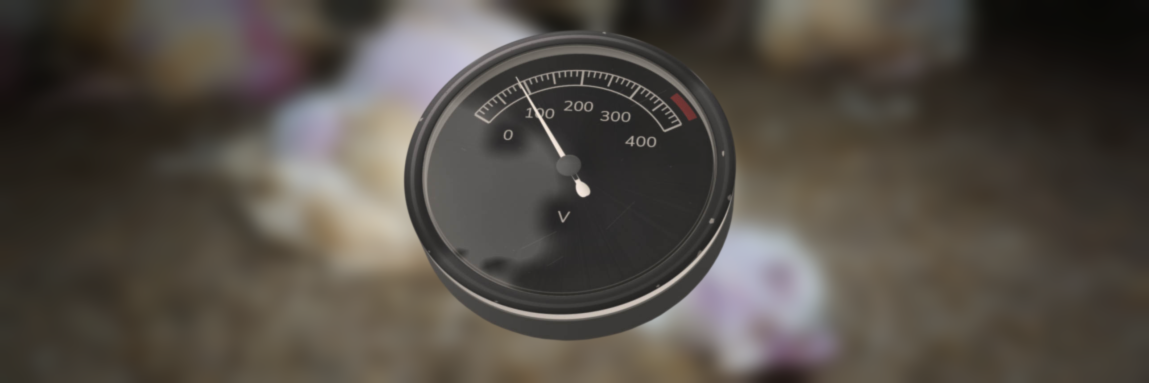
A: 90 V
